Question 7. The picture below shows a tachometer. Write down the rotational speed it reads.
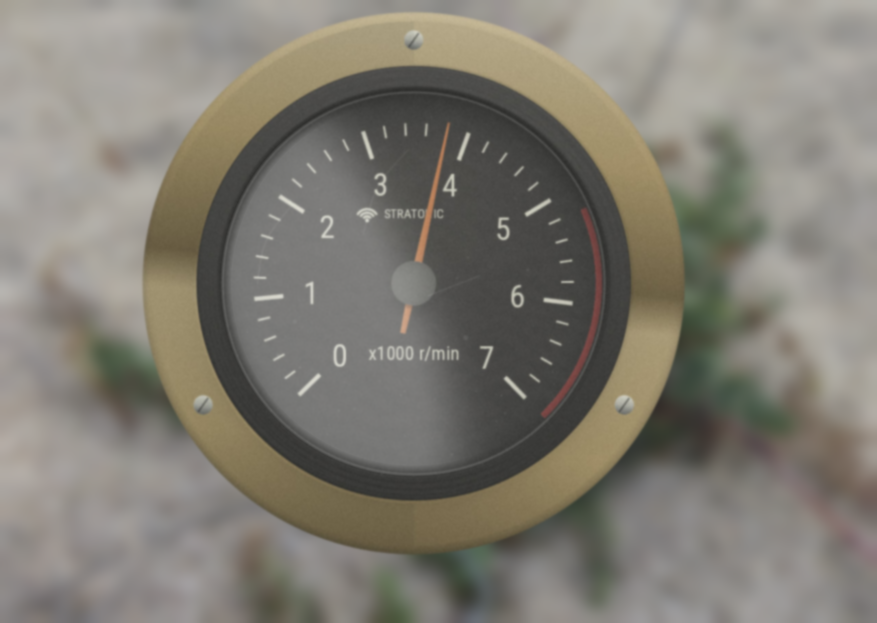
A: 3800 rpm
